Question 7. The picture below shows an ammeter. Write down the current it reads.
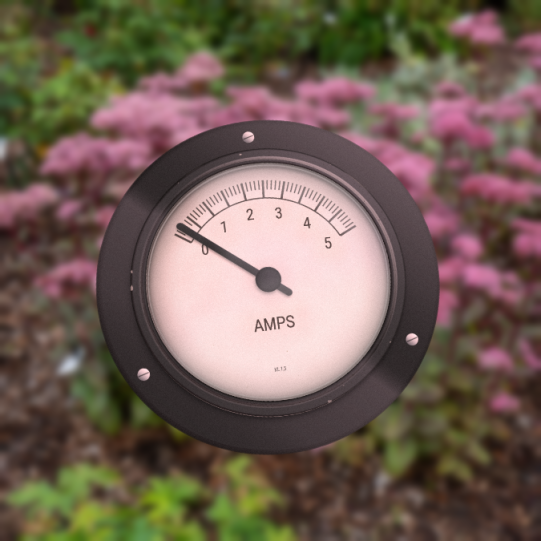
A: 0.2 A
